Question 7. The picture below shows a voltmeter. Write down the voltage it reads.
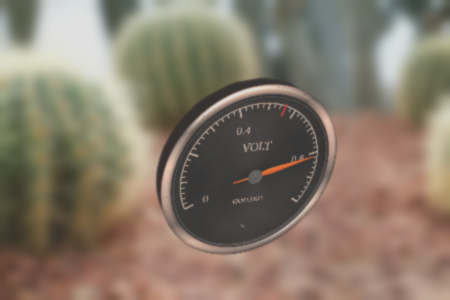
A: 0.8 V
